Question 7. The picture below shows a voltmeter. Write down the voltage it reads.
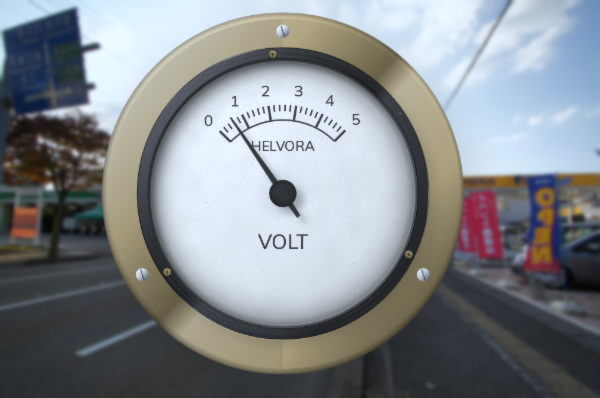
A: 0.6 V
